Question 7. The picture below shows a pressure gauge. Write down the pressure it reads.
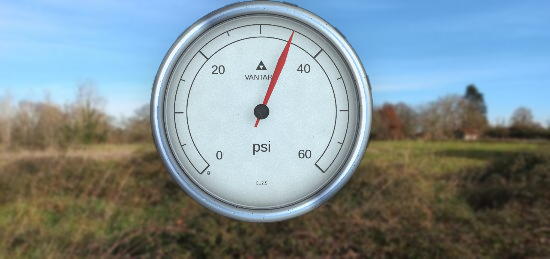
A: 35 psi
